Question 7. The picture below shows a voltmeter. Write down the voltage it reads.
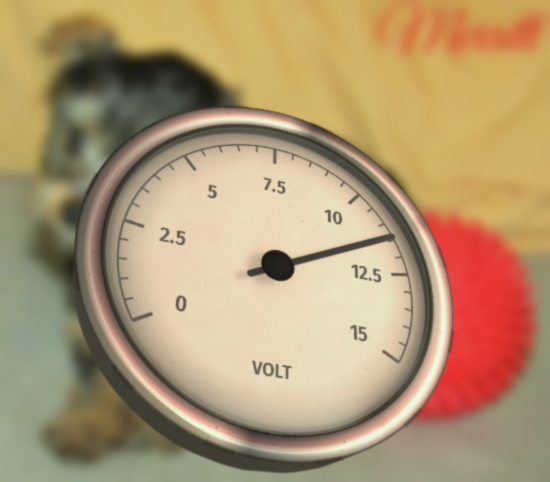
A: 11.5 V
